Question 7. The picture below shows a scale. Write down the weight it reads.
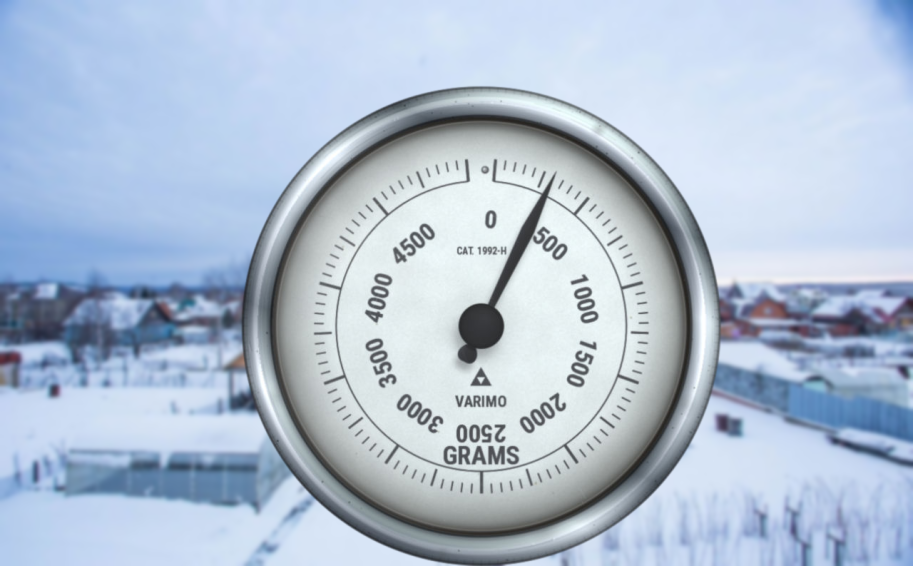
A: 300 g
